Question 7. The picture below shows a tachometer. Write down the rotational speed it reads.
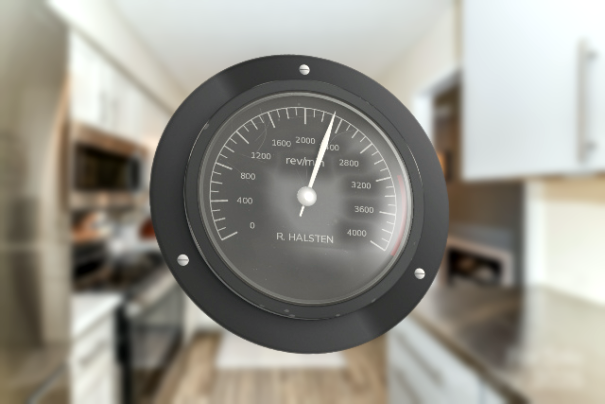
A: 2300 rpm
